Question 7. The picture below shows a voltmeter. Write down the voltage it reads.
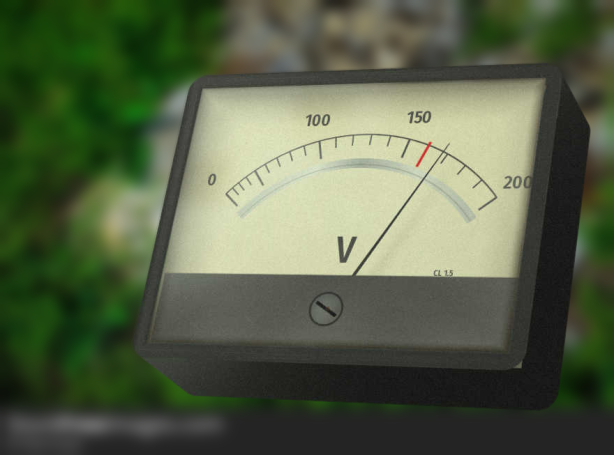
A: 170 V
